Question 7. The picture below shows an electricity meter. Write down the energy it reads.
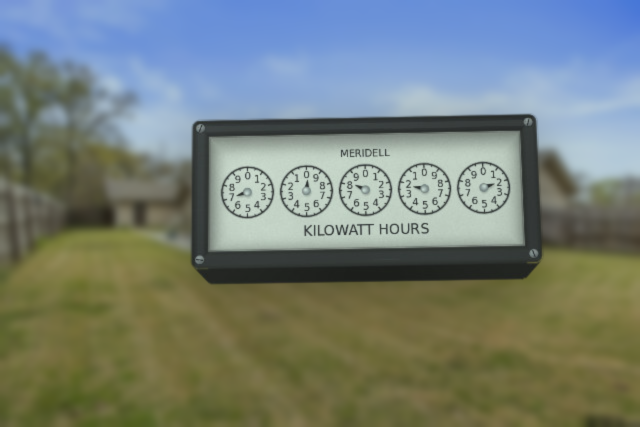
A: 69822 kWh
